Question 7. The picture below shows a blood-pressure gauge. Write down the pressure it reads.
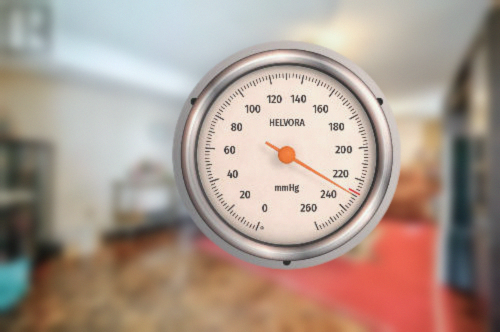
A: 230 mmHg
